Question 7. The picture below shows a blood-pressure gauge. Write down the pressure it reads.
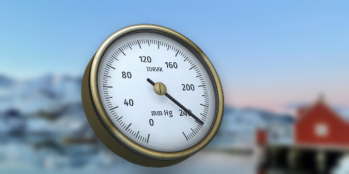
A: 240 mmHg
